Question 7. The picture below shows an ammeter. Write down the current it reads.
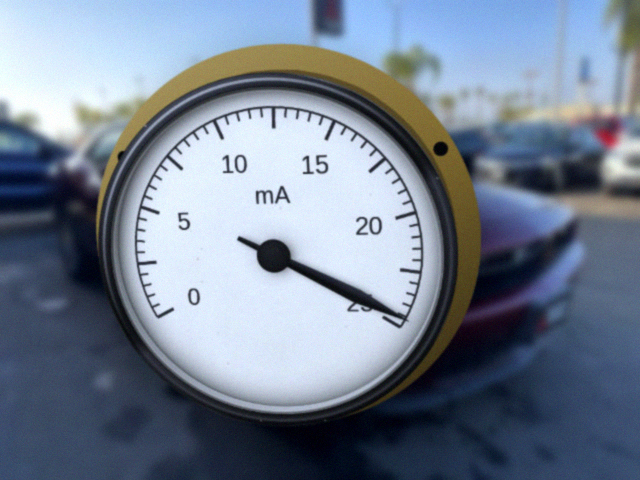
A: 24.5 mA
